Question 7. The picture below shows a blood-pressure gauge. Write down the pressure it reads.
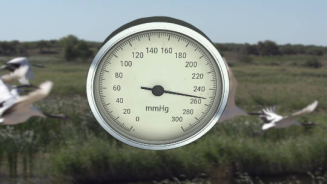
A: 250 mmHg
